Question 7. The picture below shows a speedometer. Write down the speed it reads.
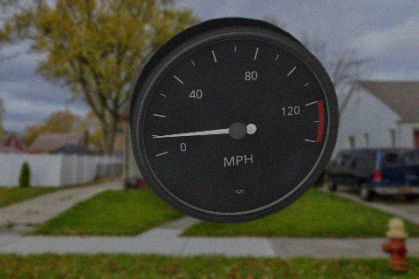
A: 10 mph
